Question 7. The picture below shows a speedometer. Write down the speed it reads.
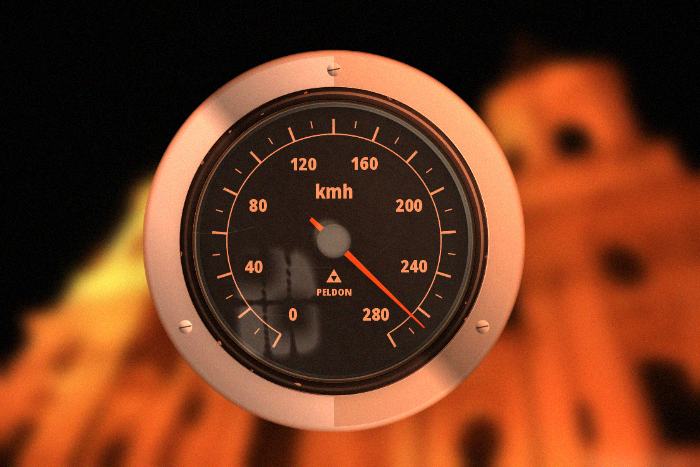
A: 265 km/h
